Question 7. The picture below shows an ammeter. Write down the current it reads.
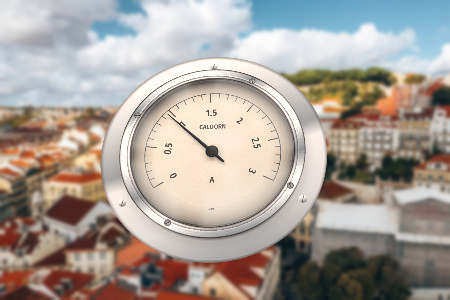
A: 0.95 A
